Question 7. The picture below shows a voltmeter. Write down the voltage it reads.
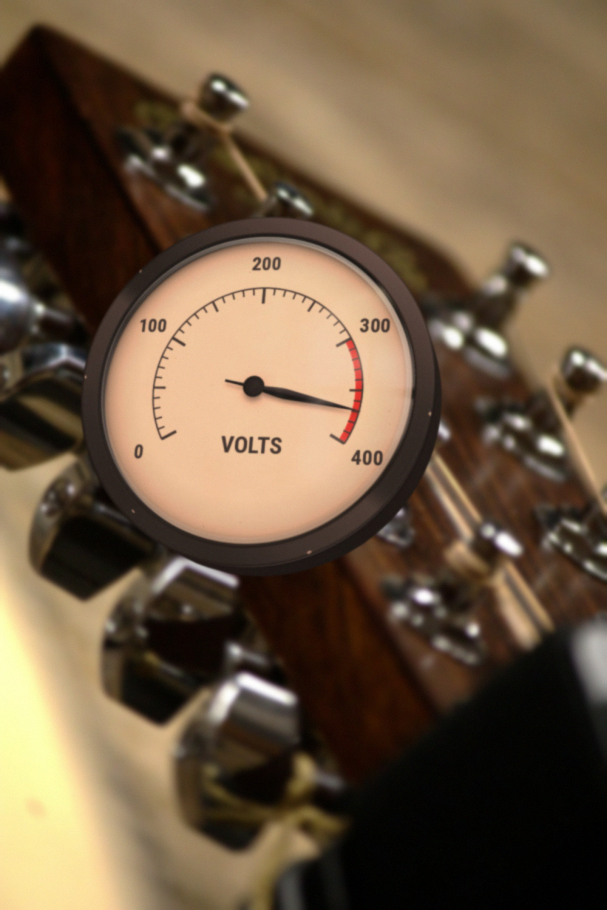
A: 370 V
